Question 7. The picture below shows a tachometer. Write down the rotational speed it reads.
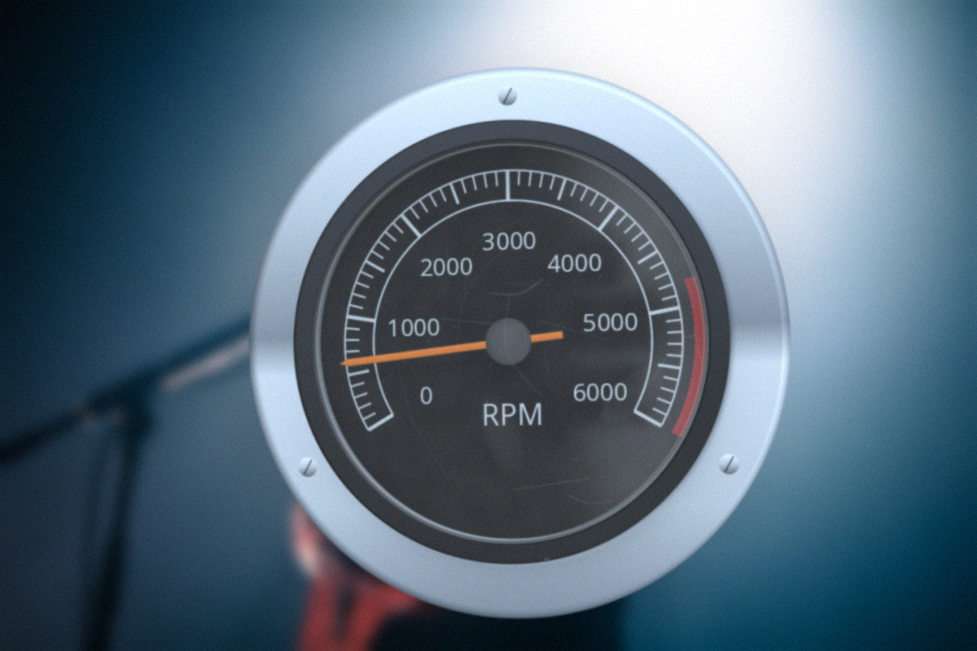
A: 600 rpm
